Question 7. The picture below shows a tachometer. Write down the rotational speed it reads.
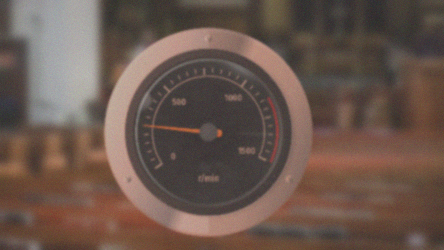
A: 250 rpm
